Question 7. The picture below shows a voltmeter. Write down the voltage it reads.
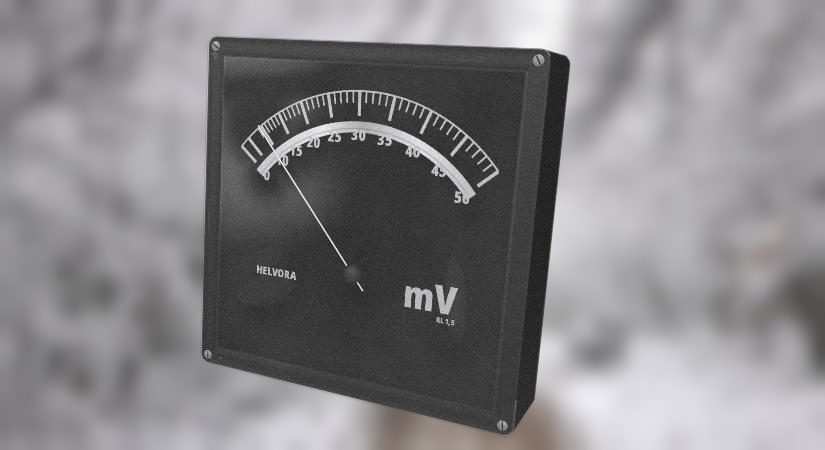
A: 10 mV
